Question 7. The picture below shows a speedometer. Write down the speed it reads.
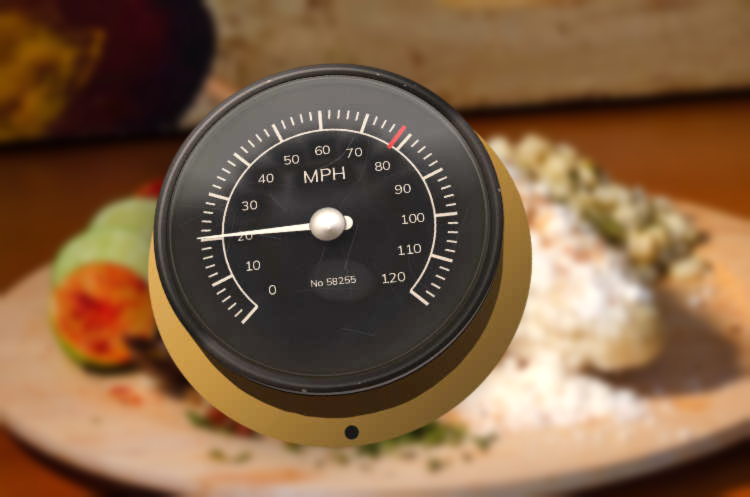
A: 20 mph
